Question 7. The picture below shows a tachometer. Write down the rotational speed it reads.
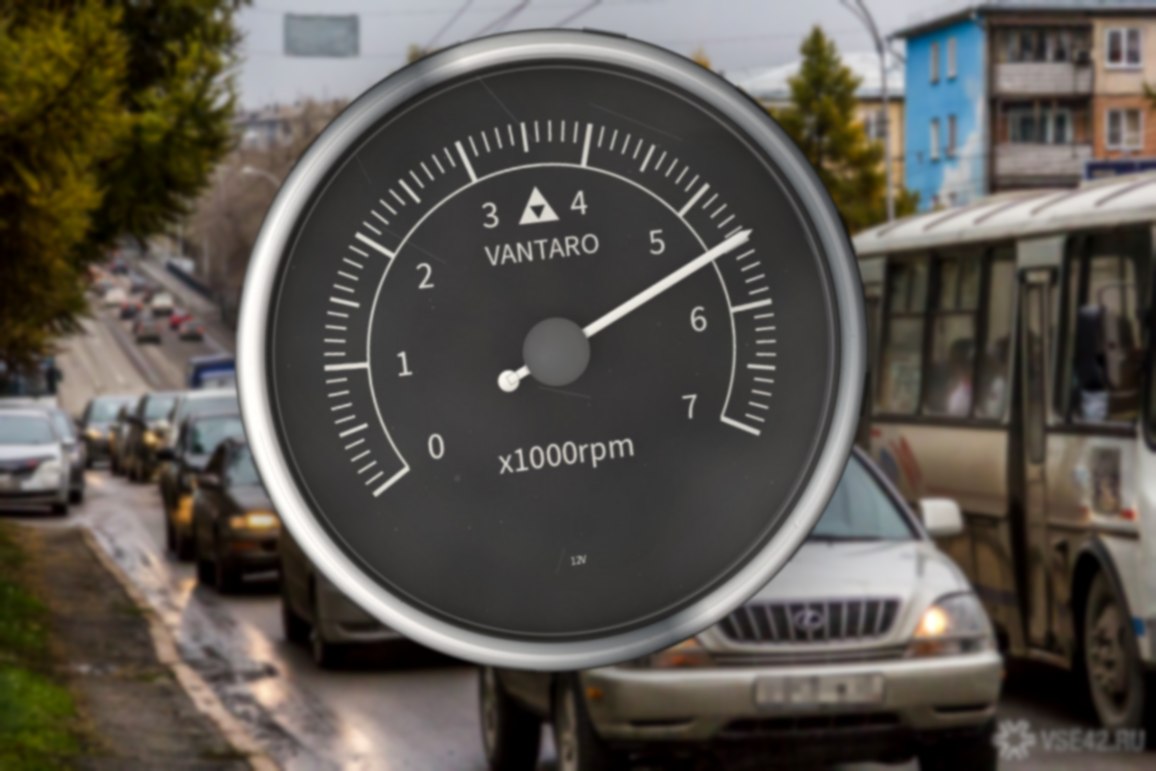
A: 5450 rpm
